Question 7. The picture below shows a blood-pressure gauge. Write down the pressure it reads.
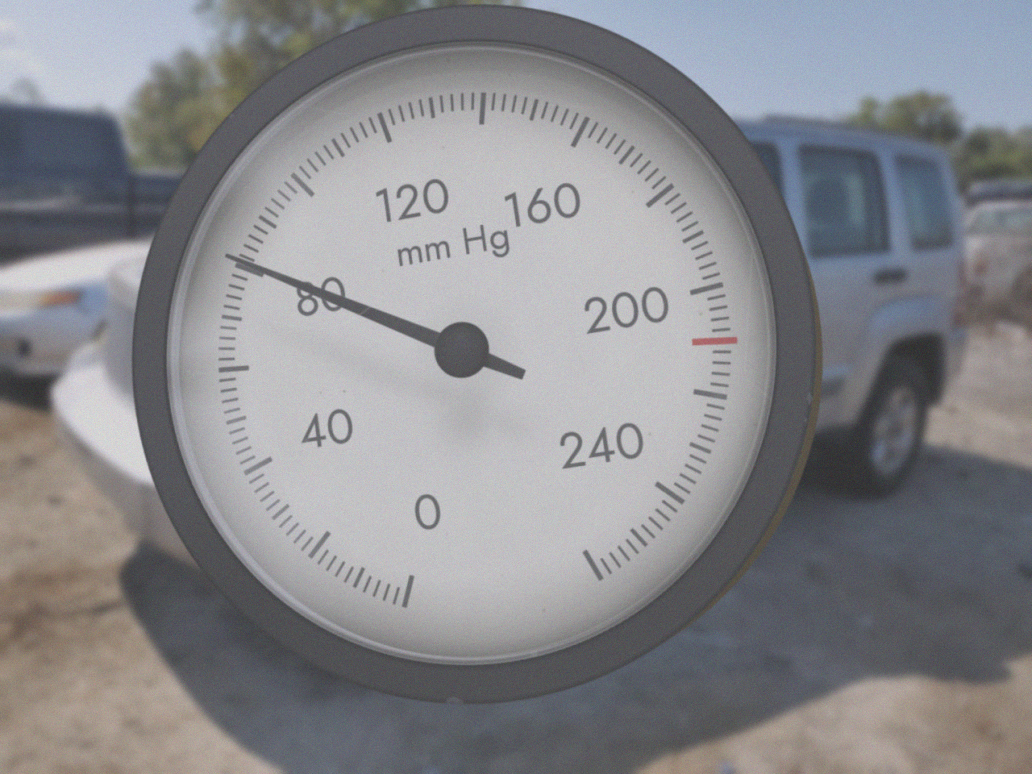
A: 81 mmHg
